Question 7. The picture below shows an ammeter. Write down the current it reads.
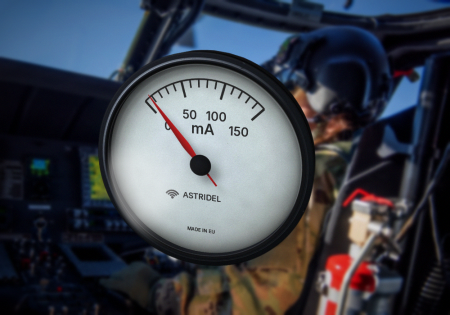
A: 10 mA
